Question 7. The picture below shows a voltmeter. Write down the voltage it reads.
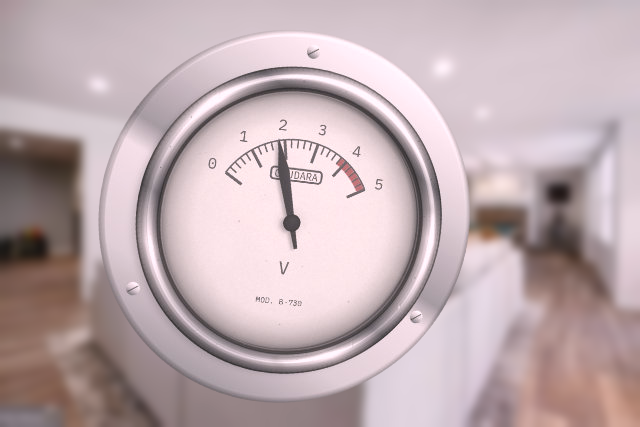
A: 1.8 V
